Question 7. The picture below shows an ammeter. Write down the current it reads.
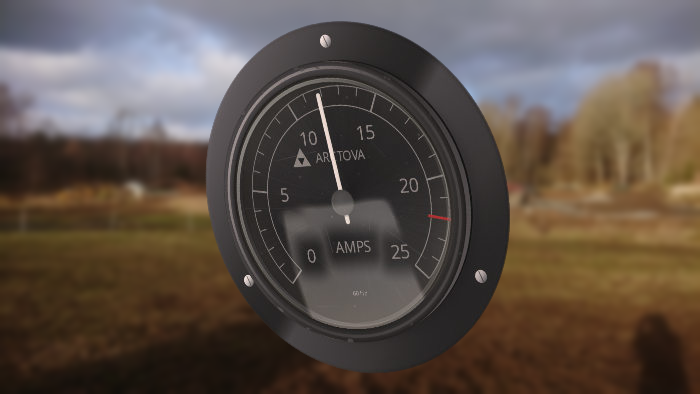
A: 12 A
